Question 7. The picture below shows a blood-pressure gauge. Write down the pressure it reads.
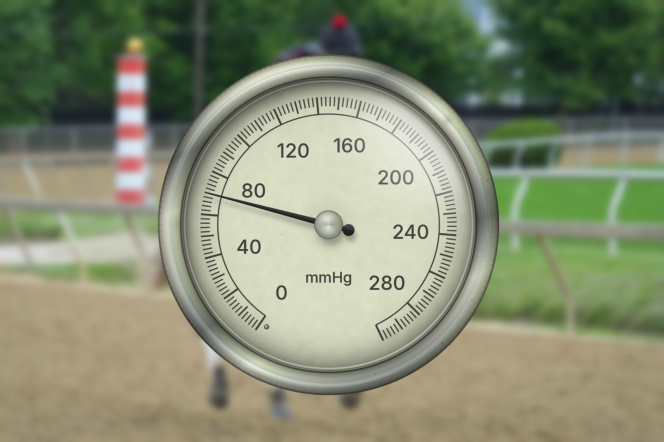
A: 70 mmHg
